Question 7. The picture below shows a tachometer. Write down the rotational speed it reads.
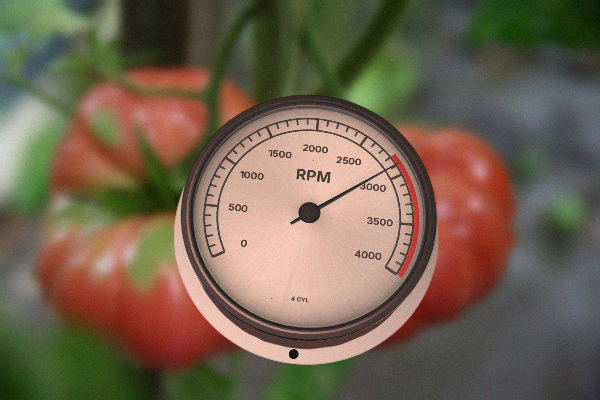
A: 2900 rpm
